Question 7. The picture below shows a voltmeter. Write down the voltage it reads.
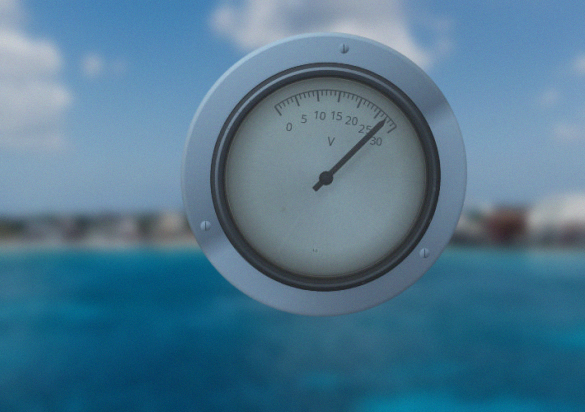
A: 27 V
